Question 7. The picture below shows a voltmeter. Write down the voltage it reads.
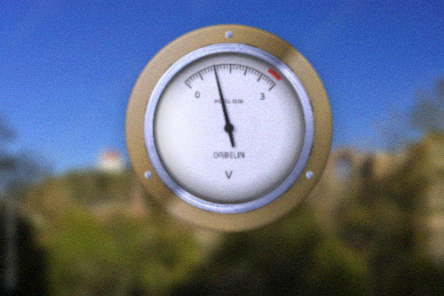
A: 1 V
